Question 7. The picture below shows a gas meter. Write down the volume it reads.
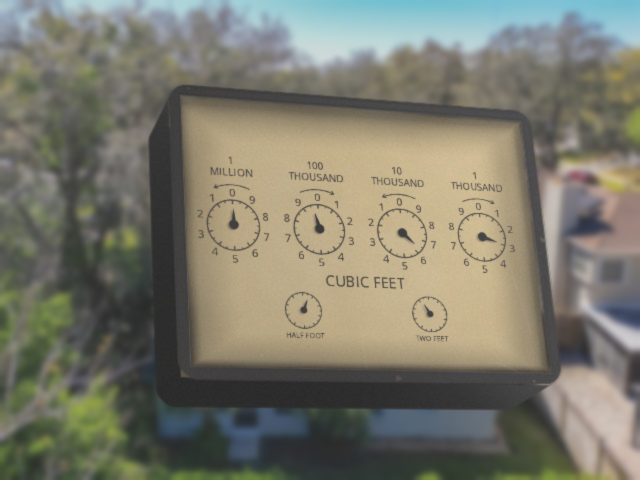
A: 996300 ft³
